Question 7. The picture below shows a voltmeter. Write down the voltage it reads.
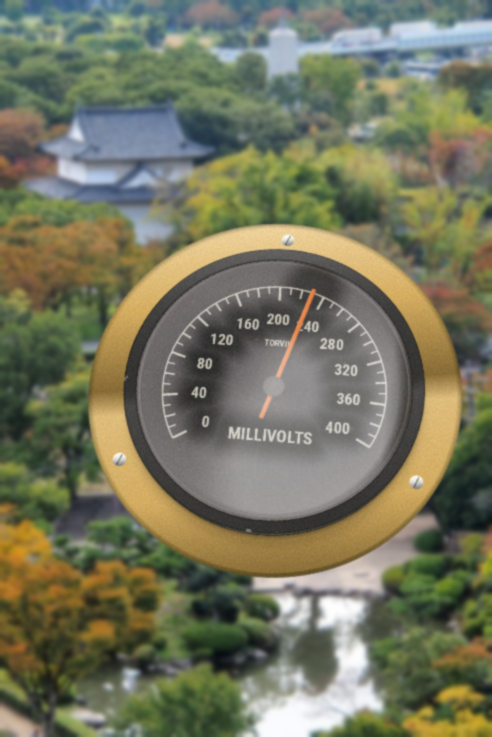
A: 230 mV
